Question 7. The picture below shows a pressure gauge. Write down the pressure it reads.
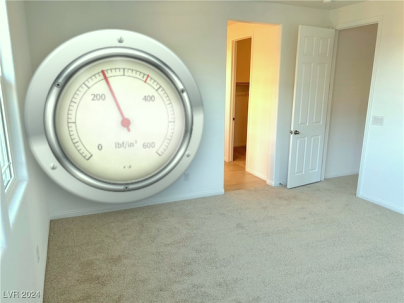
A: 250 psi
